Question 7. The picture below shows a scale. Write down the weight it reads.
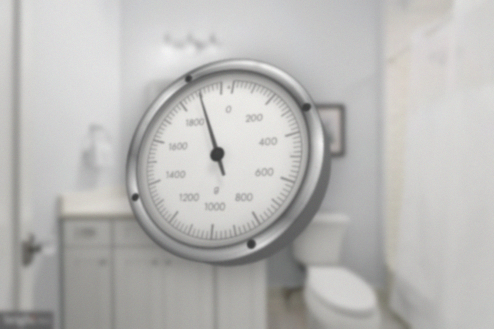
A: 1900 g
